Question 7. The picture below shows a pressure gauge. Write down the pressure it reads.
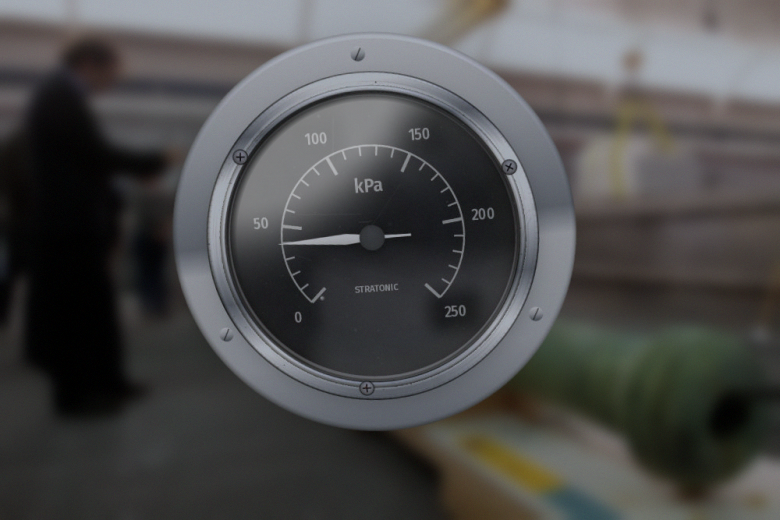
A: 40 kPa
